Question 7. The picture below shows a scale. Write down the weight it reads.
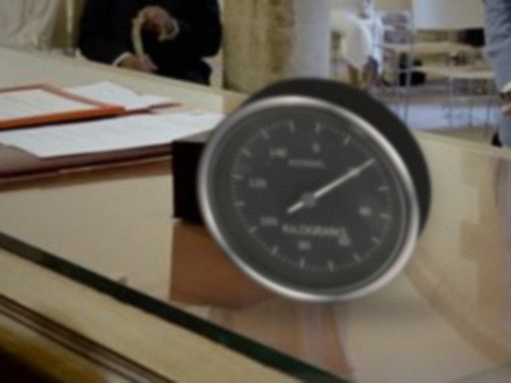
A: 20 kg
